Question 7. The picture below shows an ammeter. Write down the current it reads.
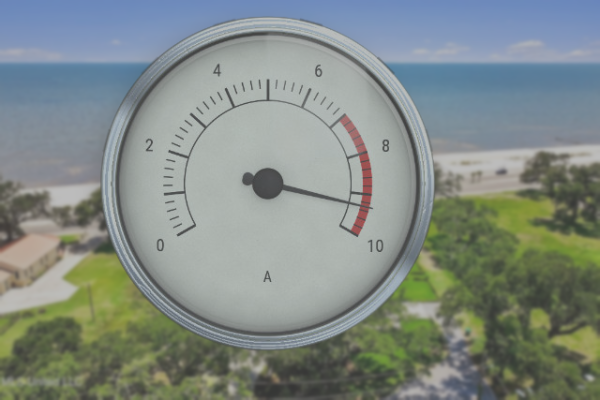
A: 9.3 A
